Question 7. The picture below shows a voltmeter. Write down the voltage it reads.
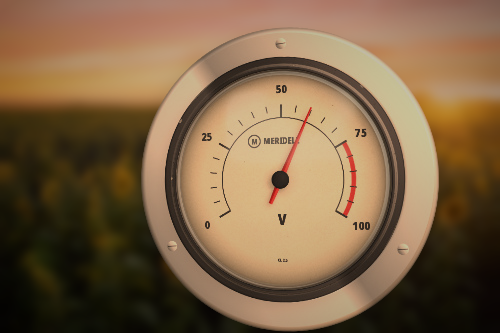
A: 60 V
